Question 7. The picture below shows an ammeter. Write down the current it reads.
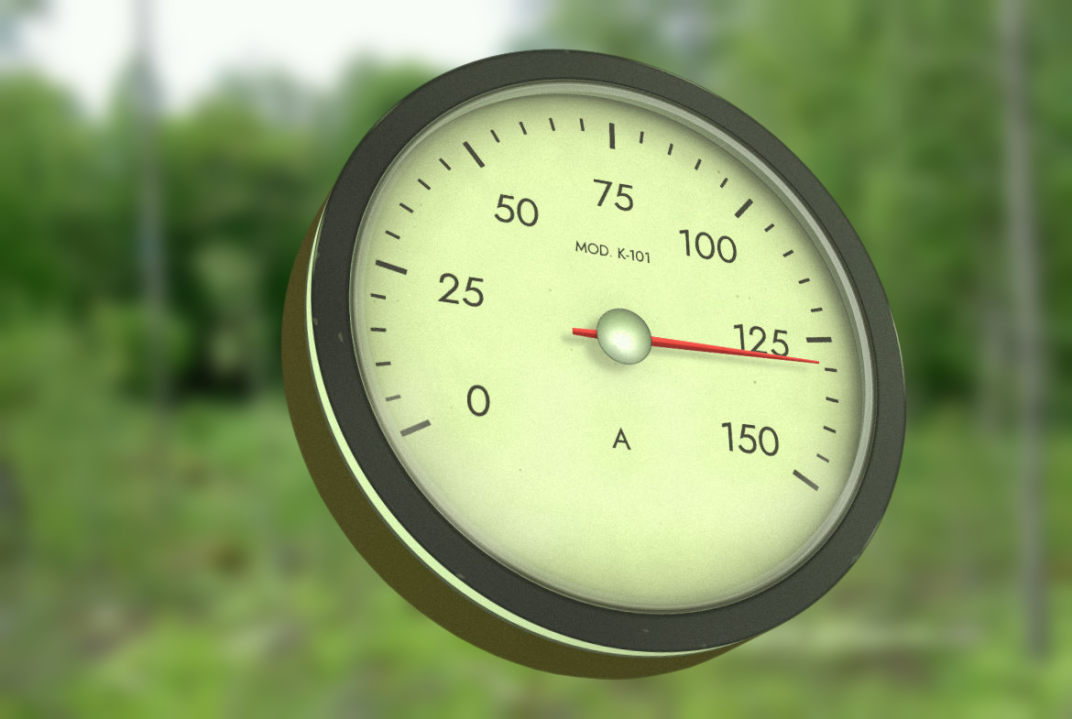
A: 130 A
